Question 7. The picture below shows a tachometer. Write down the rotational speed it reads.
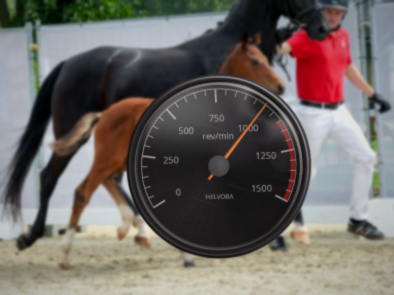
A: 1000 rpm
